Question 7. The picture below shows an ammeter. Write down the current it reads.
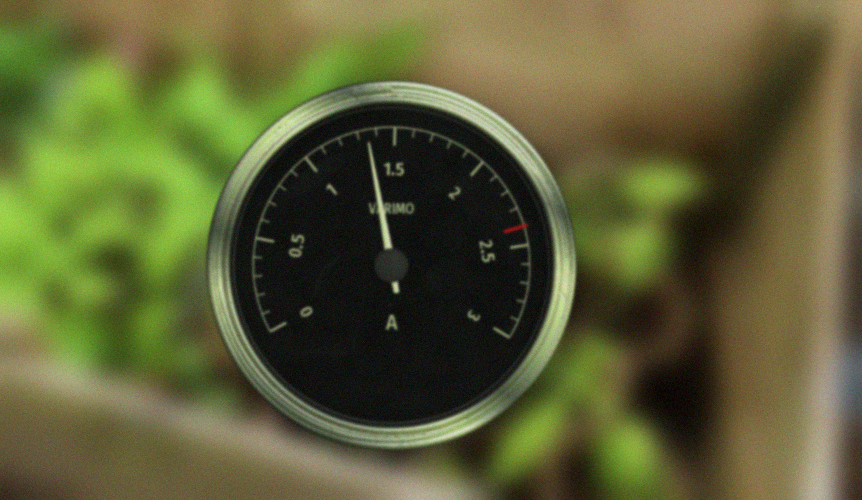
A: 1.35 A
